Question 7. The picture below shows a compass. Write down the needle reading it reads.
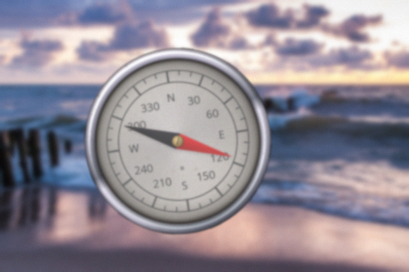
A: 115 °
